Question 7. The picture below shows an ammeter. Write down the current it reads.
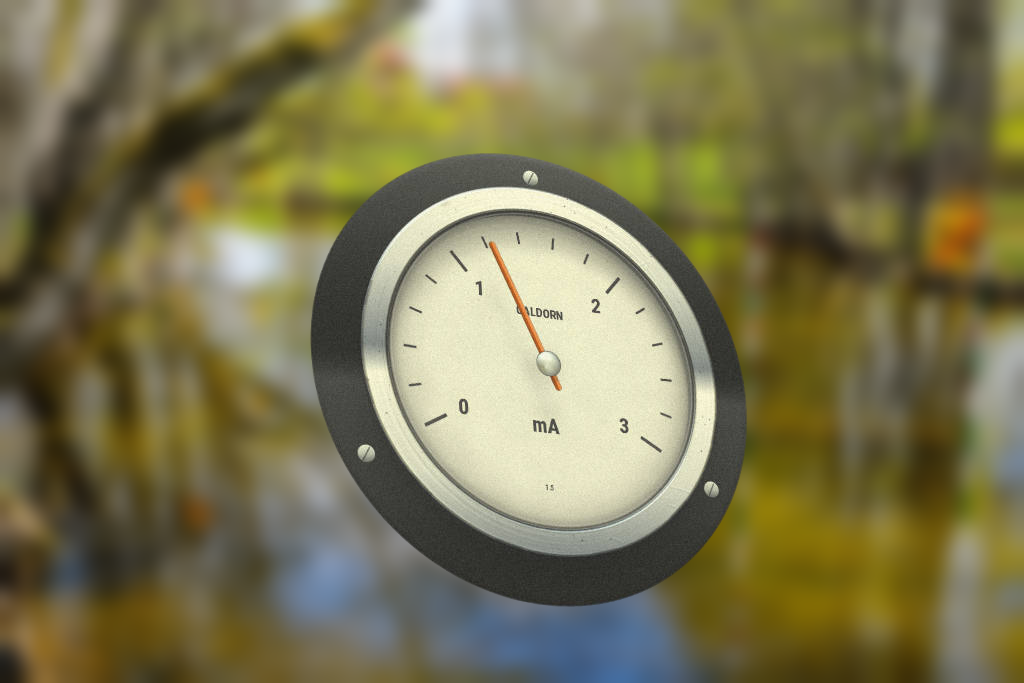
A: 1.2 mA
